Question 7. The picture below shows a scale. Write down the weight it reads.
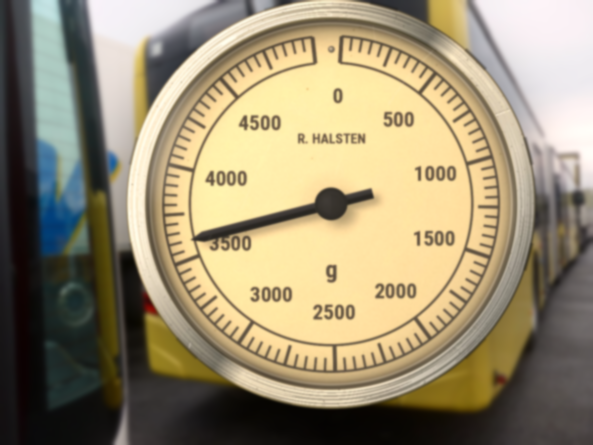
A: 3600 g
